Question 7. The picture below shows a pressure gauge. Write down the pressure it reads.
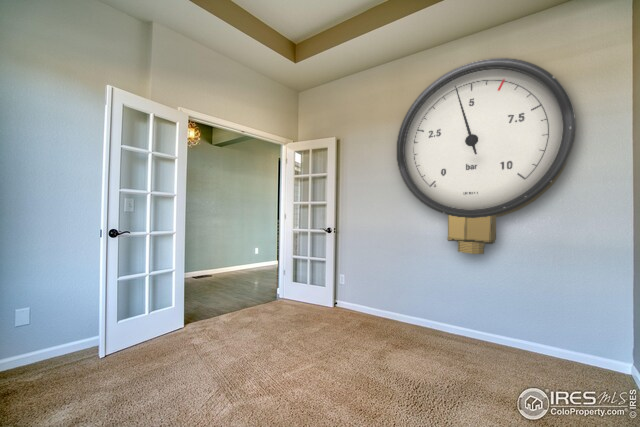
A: 4.5 bar
